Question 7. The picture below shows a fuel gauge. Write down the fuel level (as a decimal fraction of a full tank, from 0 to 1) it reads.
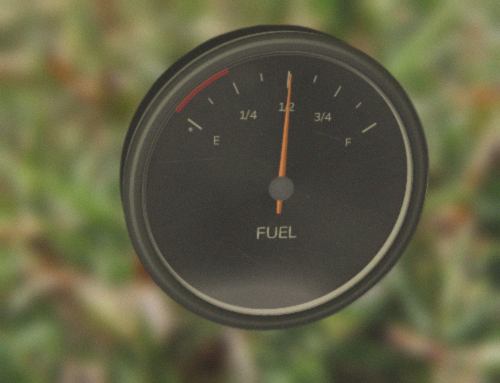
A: 0.5
